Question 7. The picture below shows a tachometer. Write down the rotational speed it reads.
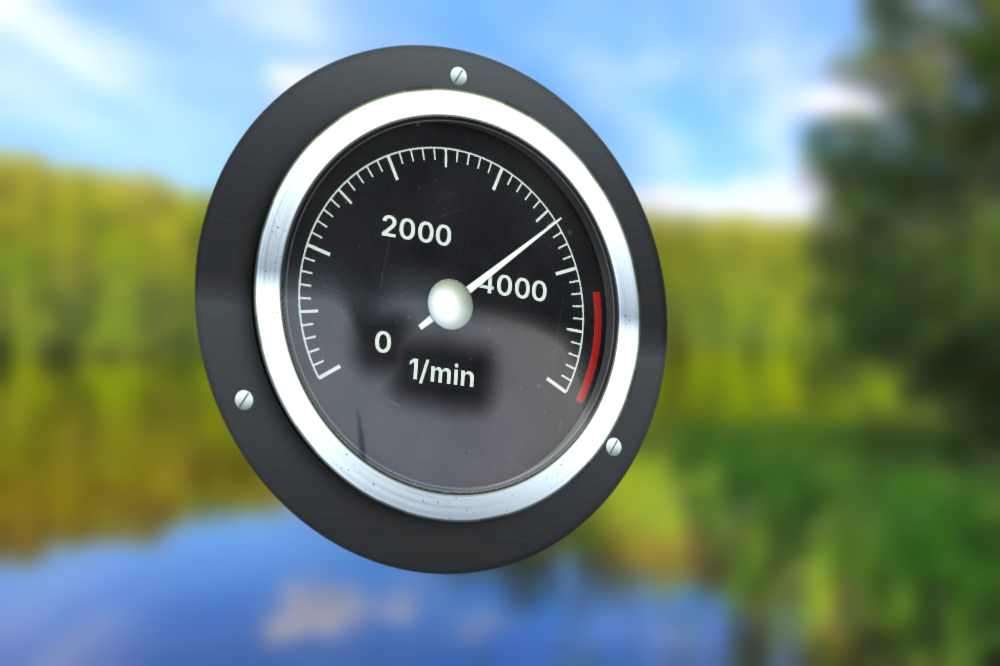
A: 3600 rpm
